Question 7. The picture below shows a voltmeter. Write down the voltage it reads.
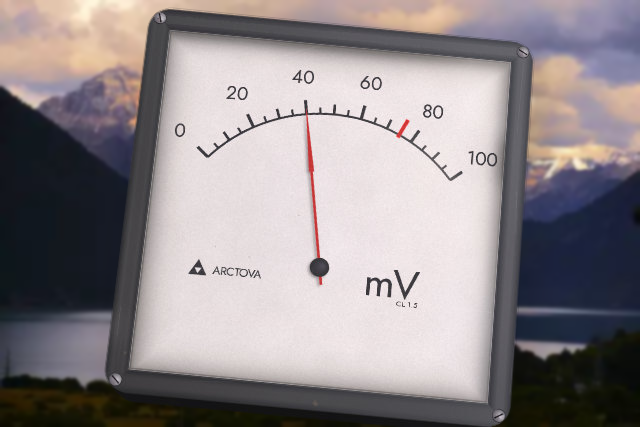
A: 40 mV
